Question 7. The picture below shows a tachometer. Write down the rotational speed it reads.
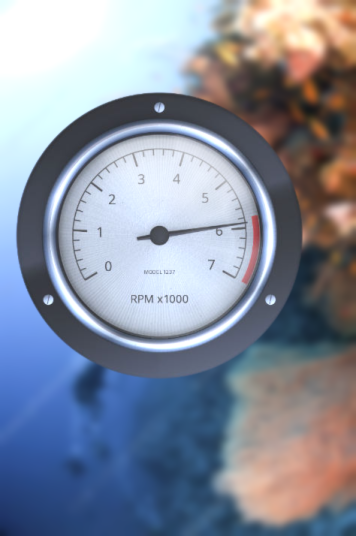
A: 5900 rpm
